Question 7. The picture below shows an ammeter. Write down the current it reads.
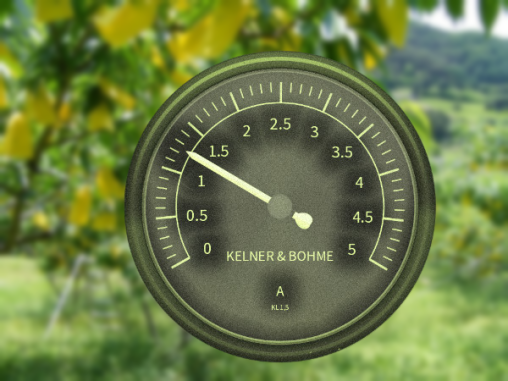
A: 1.25 A
